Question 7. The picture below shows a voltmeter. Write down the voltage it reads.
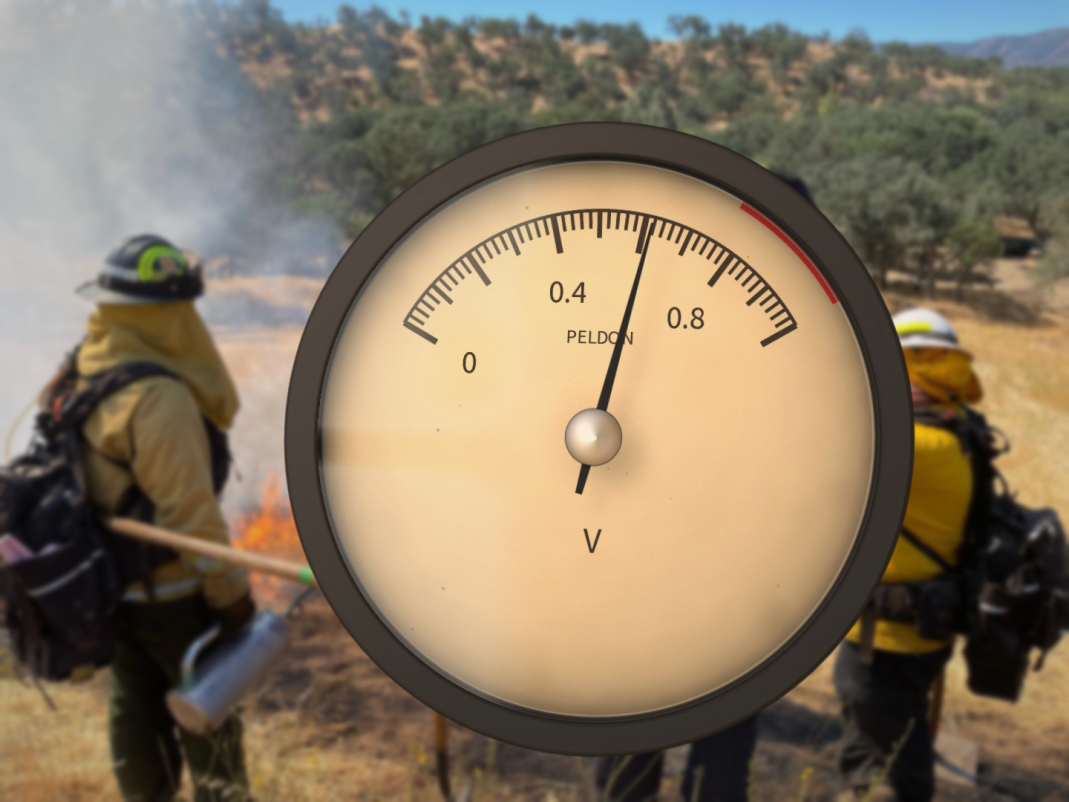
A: 0.62 V
